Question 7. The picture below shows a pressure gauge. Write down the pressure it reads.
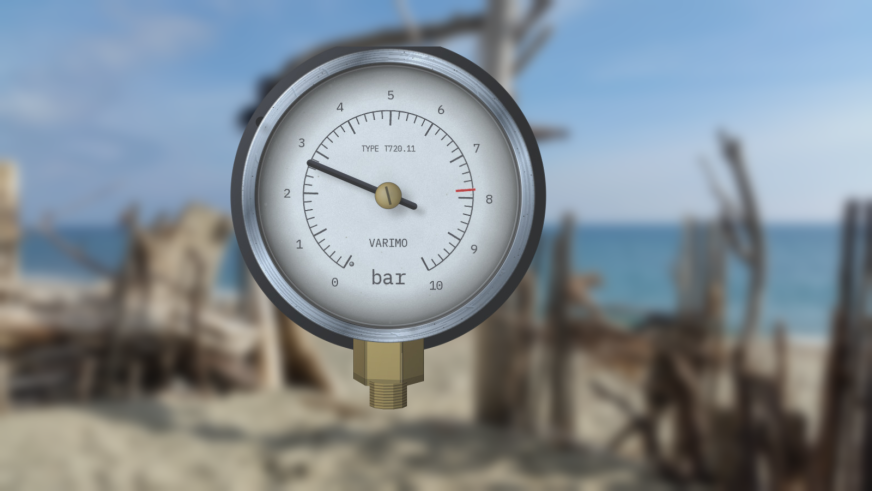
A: 2.7 bar
